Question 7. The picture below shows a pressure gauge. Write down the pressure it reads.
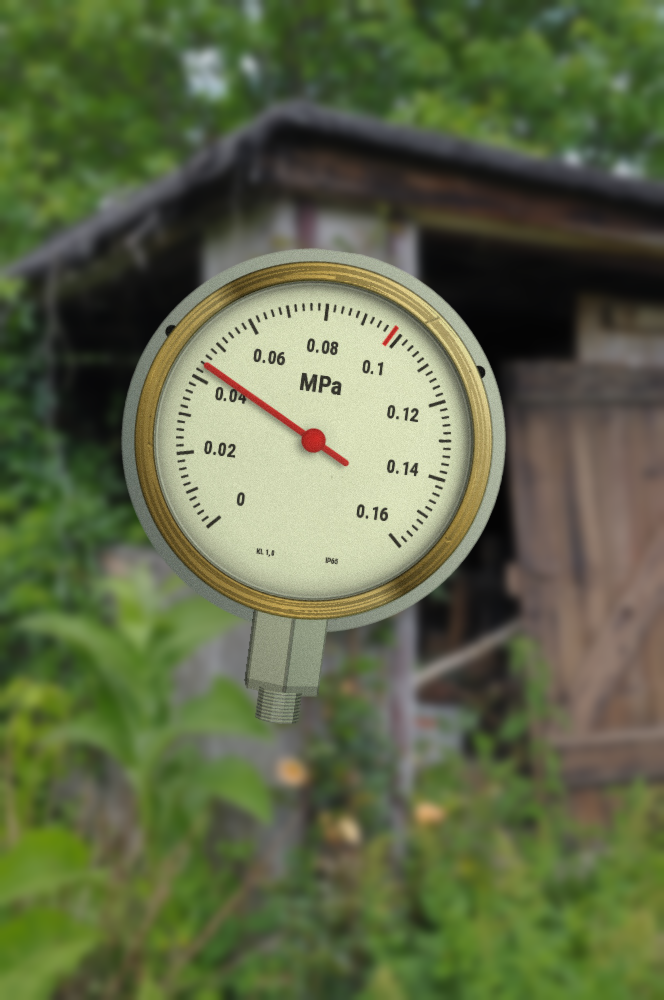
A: 0.044 MPa
